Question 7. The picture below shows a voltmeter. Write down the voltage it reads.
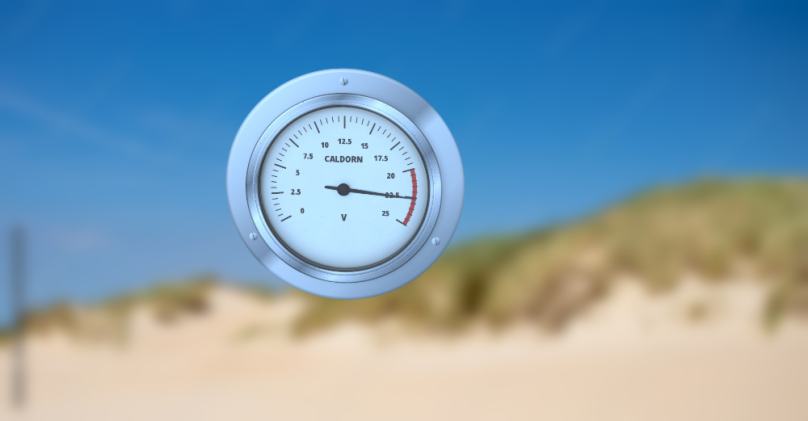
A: 22.5 V
